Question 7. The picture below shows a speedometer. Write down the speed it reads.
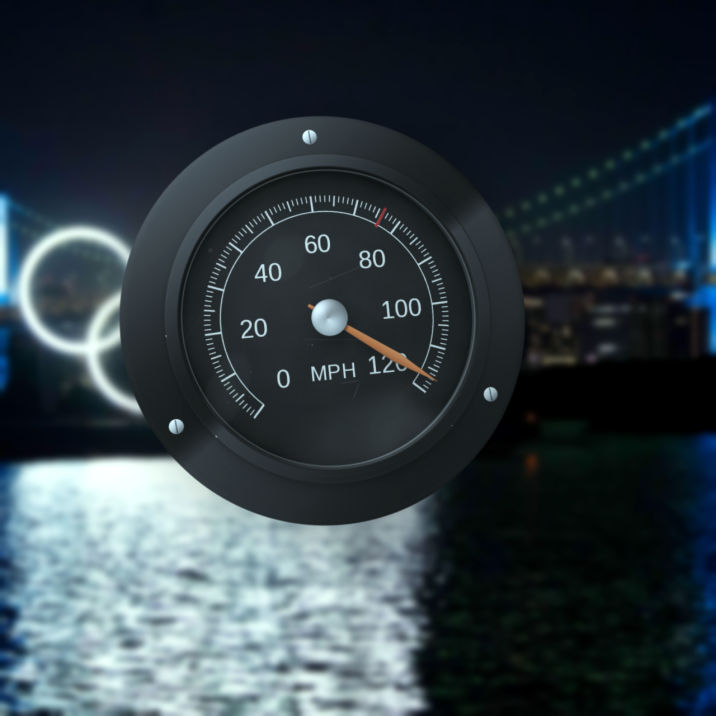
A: 117 mph
